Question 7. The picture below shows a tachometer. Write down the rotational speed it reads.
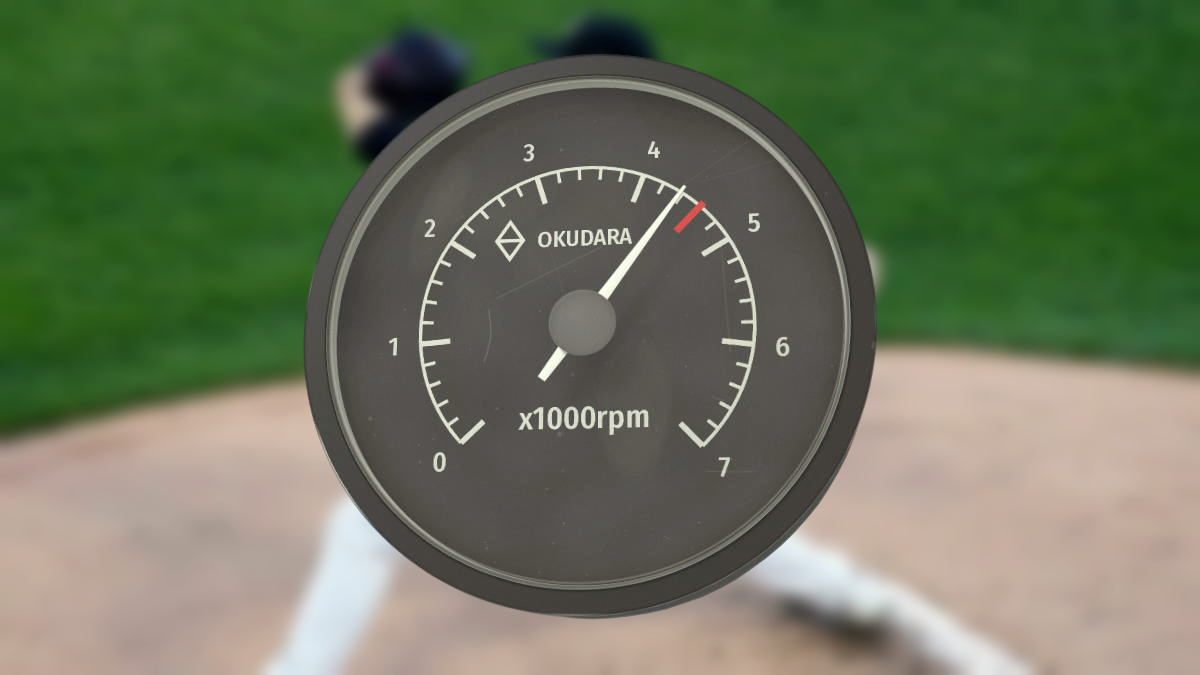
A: 4400 rpm
